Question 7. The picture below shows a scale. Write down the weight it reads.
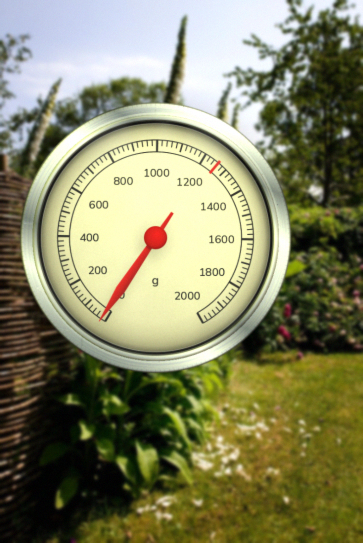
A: 20 g
